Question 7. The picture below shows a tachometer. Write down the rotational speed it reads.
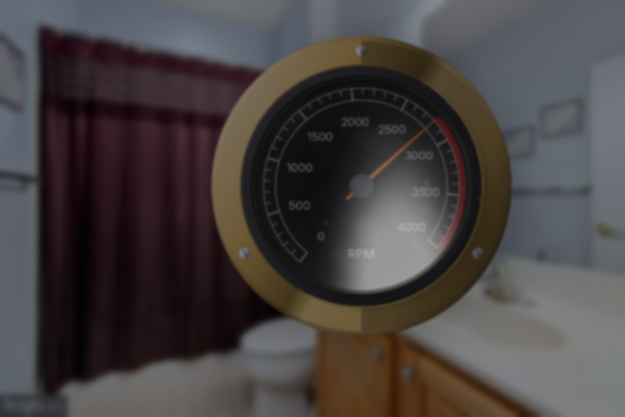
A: 2800 rpm
